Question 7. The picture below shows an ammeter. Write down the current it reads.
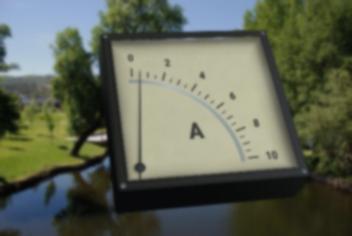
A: 0.5 A
